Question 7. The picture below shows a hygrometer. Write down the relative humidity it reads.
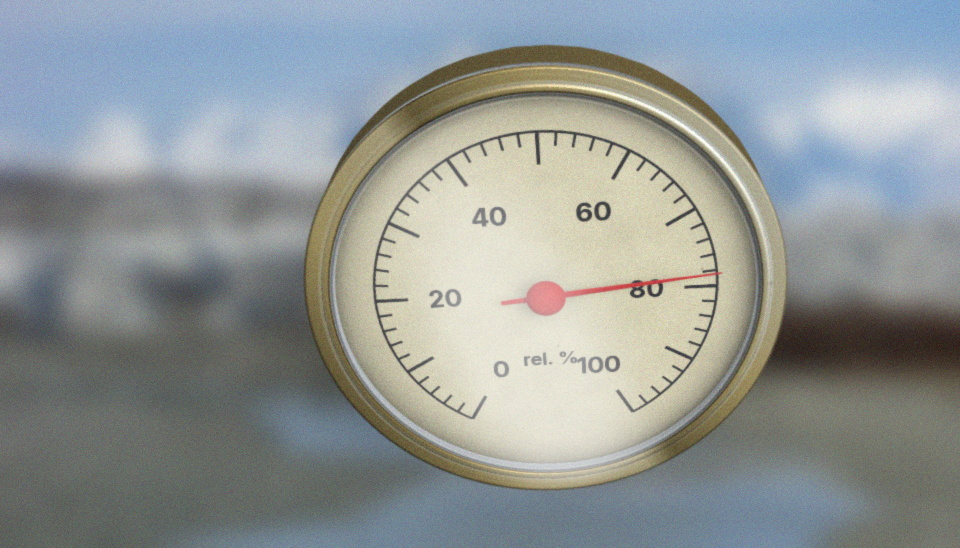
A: 78 %
